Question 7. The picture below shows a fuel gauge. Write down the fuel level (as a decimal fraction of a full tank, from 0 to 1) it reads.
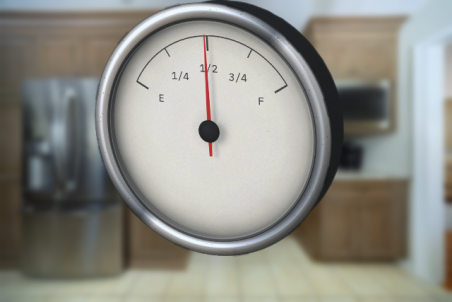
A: 0.5
